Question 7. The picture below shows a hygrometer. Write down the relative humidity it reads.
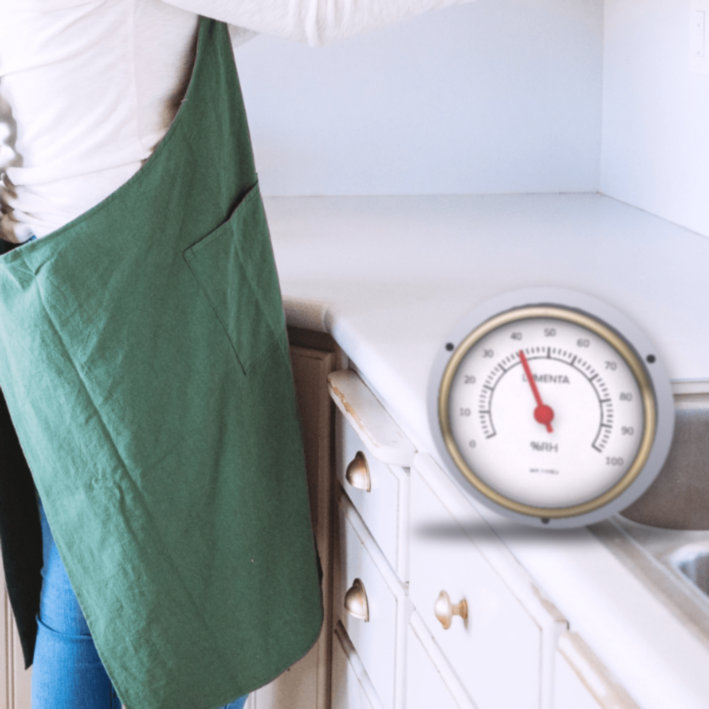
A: 40 %
